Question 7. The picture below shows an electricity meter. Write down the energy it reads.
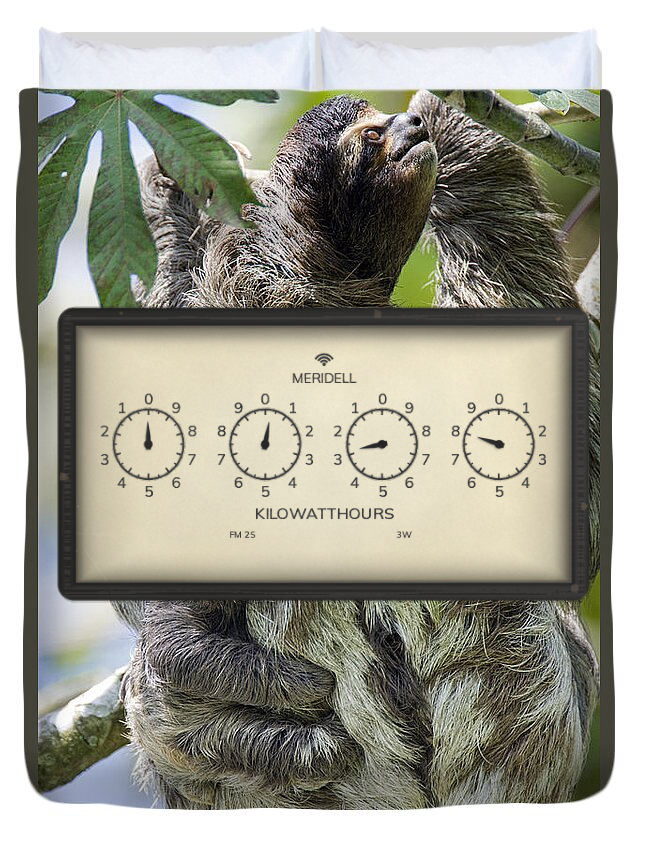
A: 28 kWh
